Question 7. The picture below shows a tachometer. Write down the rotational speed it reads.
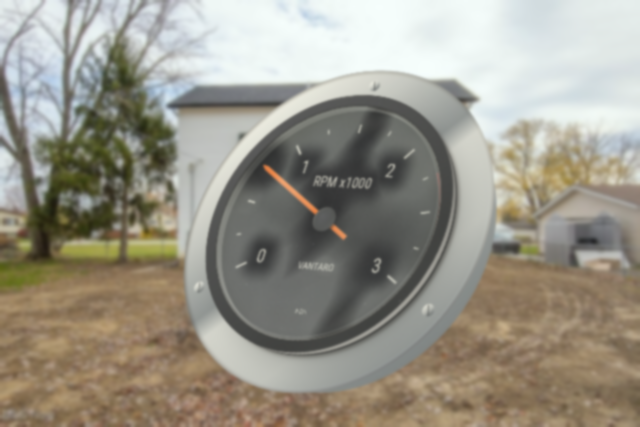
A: 750 rpm
